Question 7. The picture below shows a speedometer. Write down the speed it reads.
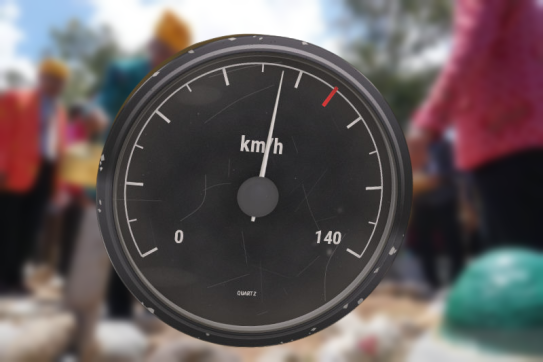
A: 75 km/h
